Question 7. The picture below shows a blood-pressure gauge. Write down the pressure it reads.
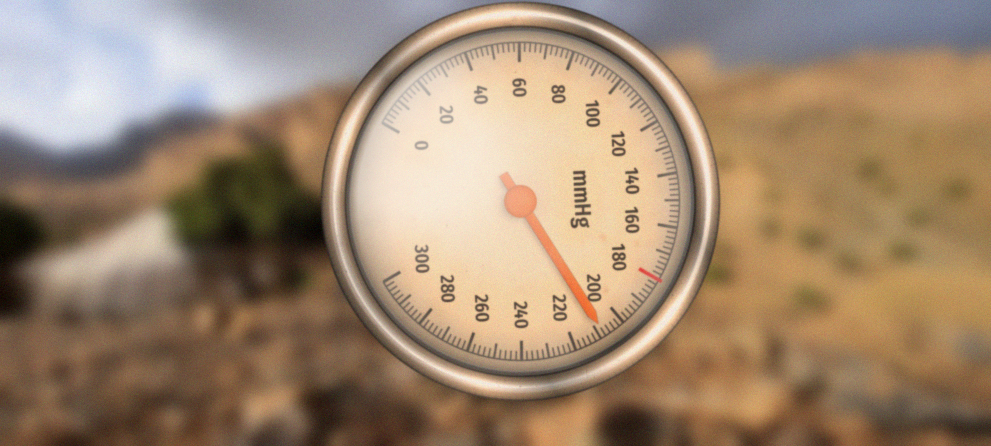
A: 208 mmHg
